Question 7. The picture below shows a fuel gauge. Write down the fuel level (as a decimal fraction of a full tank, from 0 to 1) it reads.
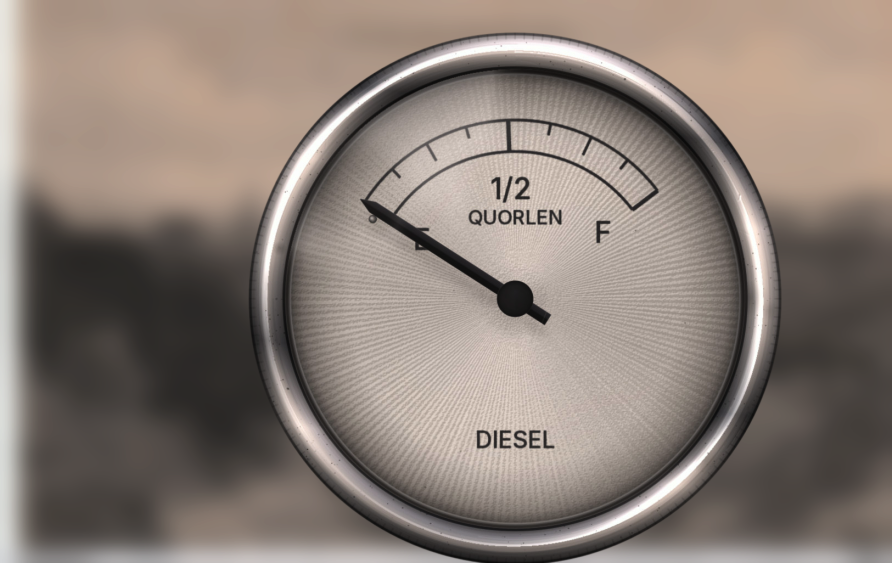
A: 0
